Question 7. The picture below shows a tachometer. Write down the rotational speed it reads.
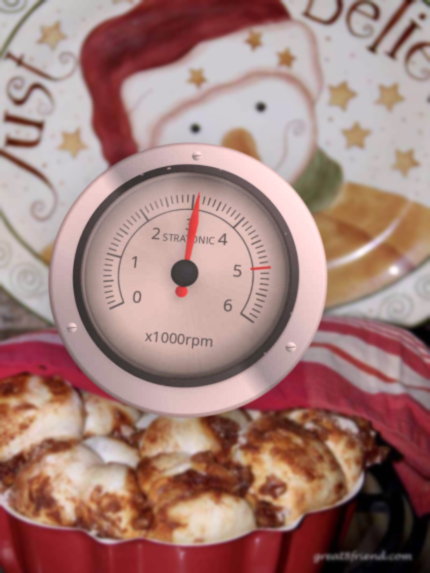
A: 3100 rpm
